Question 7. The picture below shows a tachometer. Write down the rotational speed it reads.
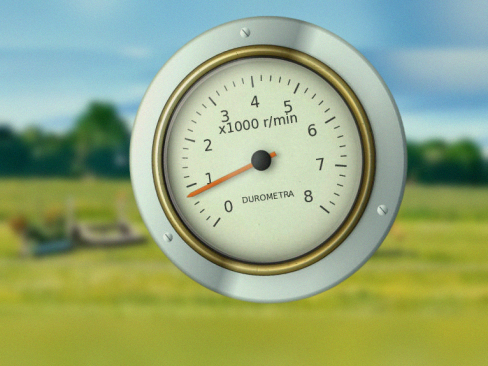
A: 800 rpm
